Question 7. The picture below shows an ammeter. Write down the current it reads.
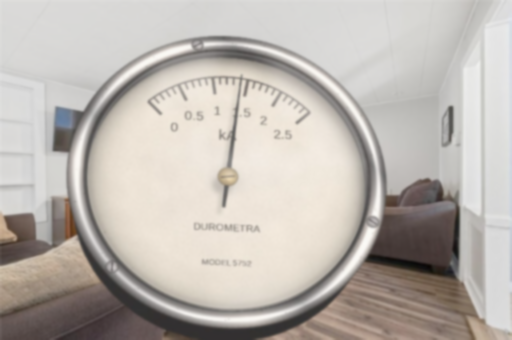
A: 1.4 kA
